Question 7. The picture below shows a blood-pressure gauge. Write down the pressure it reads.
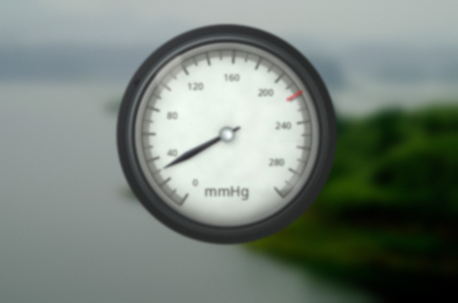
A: 30 mmHg
